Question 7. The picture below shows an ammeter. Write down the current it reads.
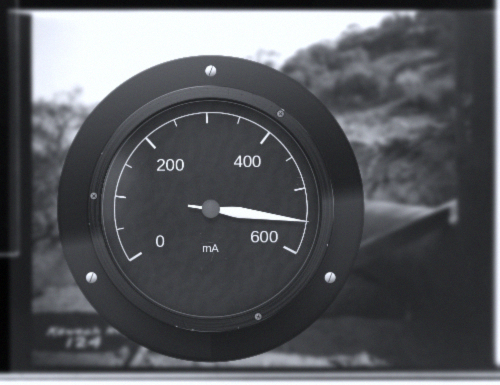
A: 550 mA
